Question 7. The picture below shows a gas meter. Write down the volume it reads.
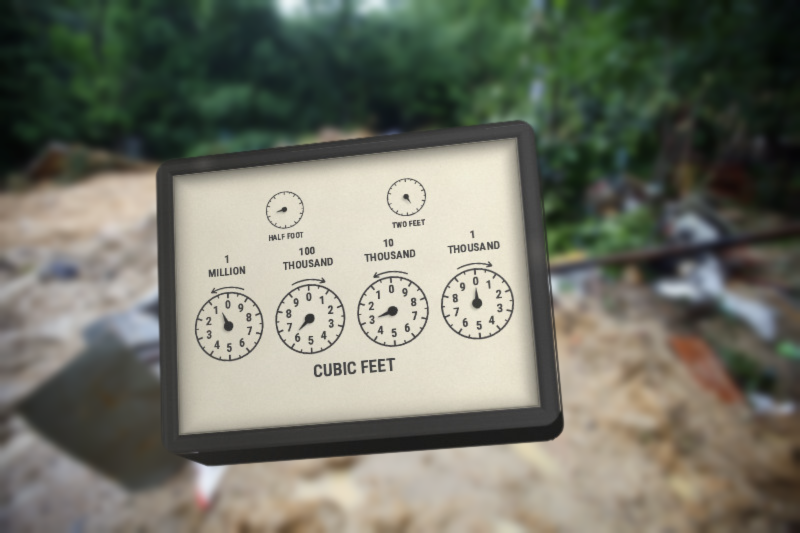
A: 63000 ft³
